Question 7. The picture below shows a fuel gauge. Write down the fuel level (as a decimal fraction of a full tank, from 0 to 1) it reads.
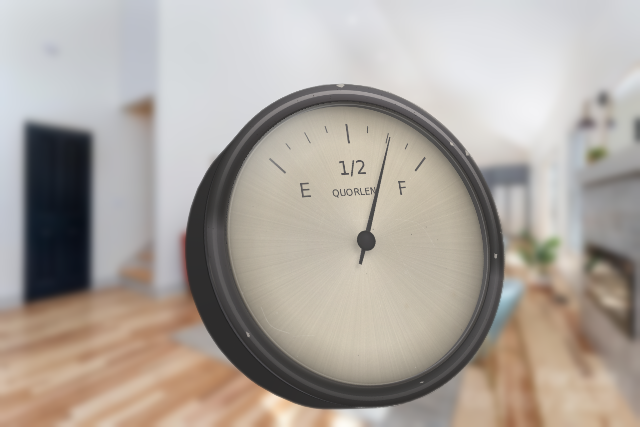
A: 0.75
